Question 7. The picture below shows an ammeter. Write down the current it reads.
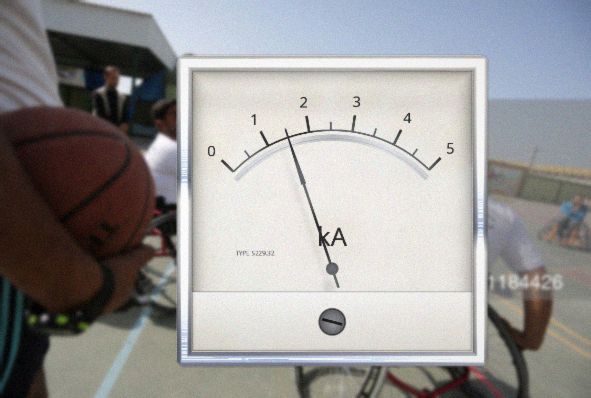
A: 1.5 kA
